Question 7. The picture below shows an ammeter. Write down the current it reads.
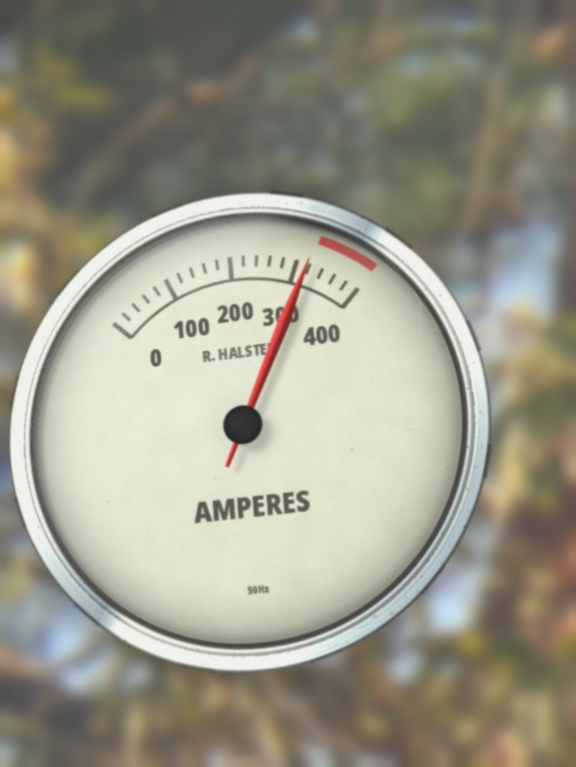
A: 320 A
